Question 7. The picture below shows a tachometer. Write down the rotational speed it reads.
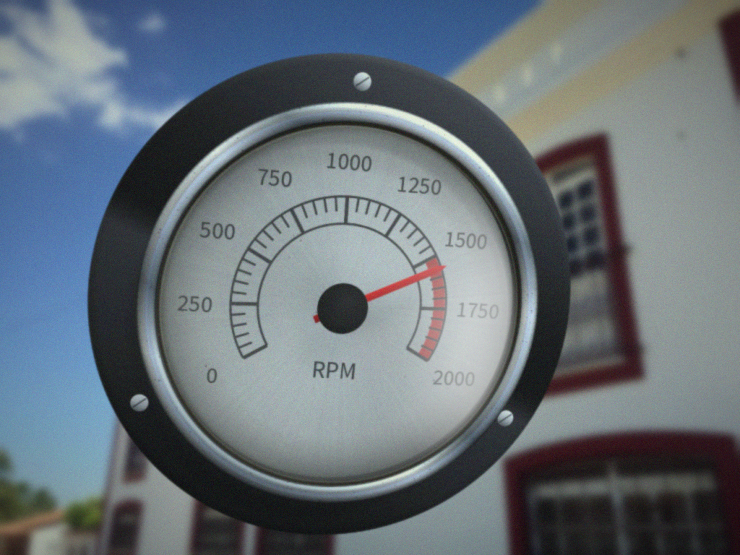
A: 1550 rpm
